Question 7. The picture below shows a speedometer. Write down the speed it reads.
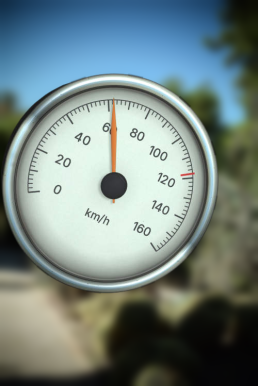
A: 62 km/h
